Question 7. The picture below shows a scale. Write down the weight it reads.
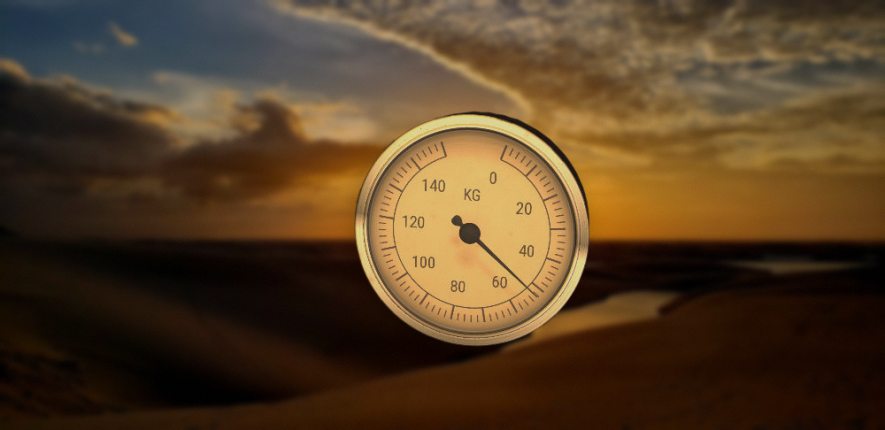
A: 52 kg
